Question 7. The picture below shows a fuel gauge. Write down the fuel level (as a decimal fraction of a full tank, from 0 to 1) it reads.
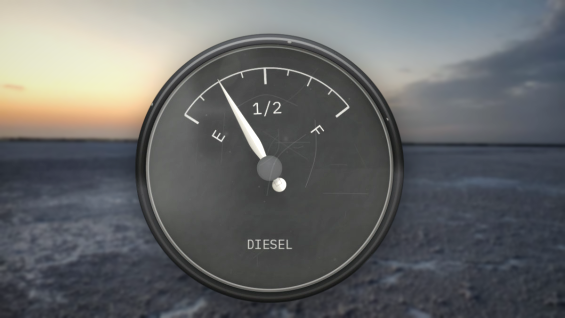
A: 0.25
